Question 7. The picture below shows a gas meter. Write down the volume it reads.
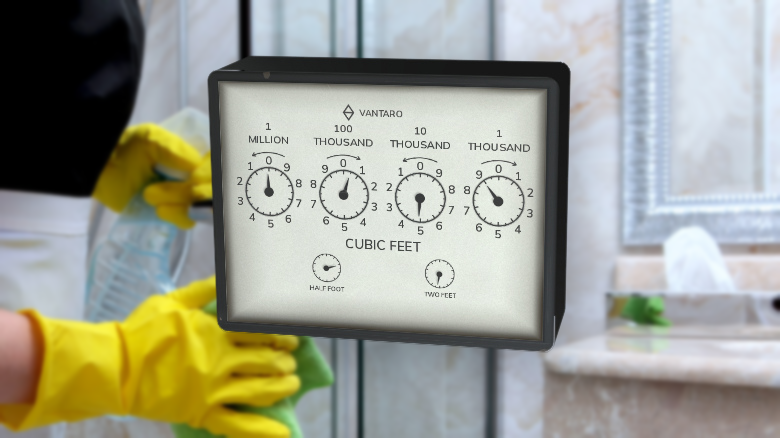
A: 4900 ft³
